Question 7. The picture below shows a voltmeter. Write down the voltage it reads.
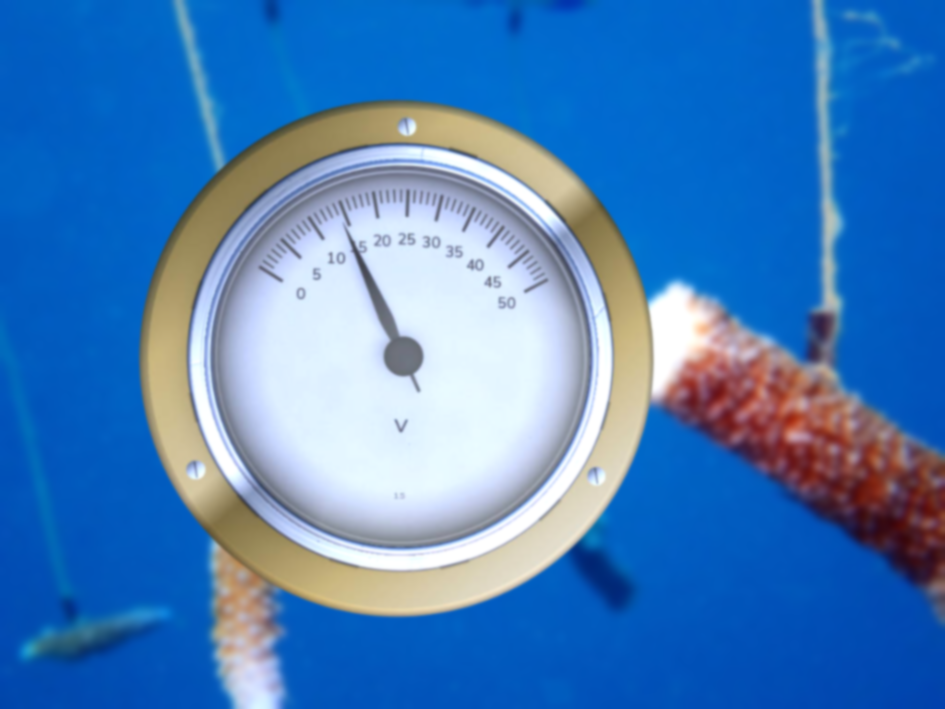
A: 14 V
